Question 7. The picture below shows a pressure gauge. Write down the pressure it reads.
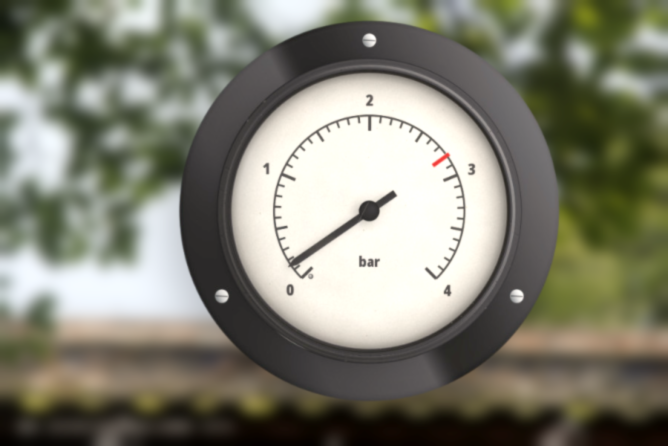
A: 0.15 bar
